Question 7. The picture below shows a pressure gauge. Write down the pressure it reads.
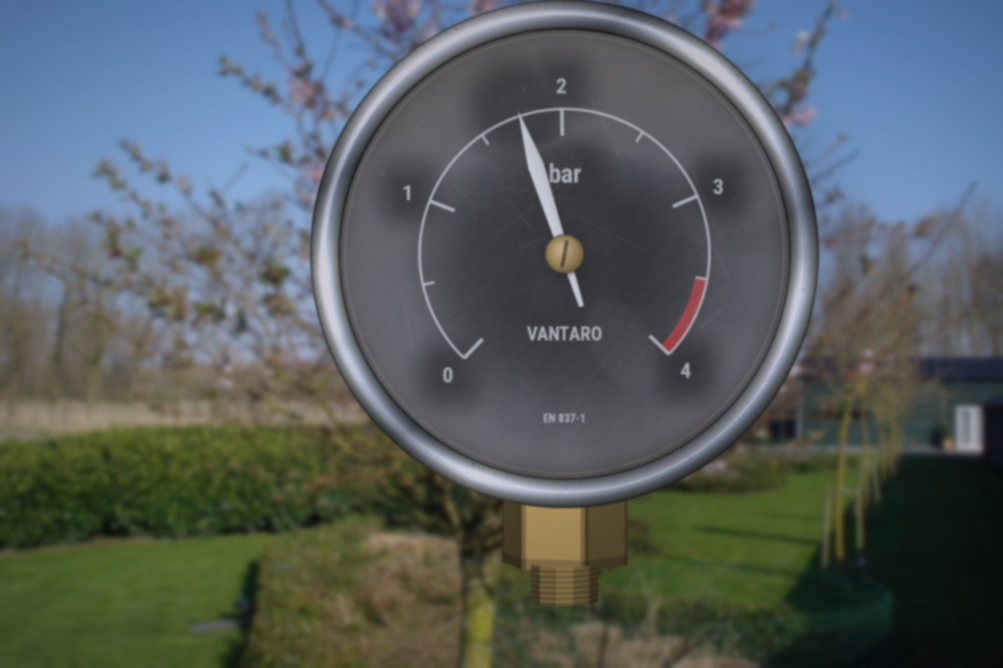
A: 1.75 bar
